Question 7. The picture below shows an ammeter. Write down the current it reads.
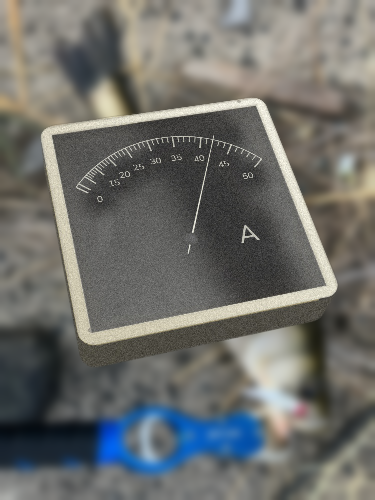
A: 42 A
